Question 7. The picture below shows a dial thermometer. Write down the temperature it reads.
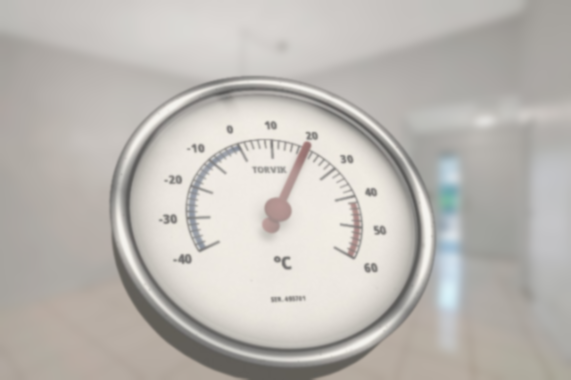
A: 20 °C
